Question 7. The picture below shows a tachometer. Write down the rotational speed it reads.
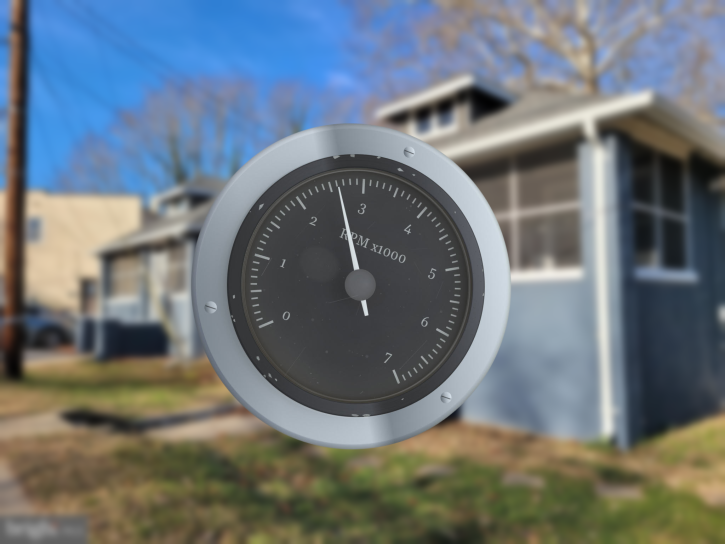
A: 2600 rpm
